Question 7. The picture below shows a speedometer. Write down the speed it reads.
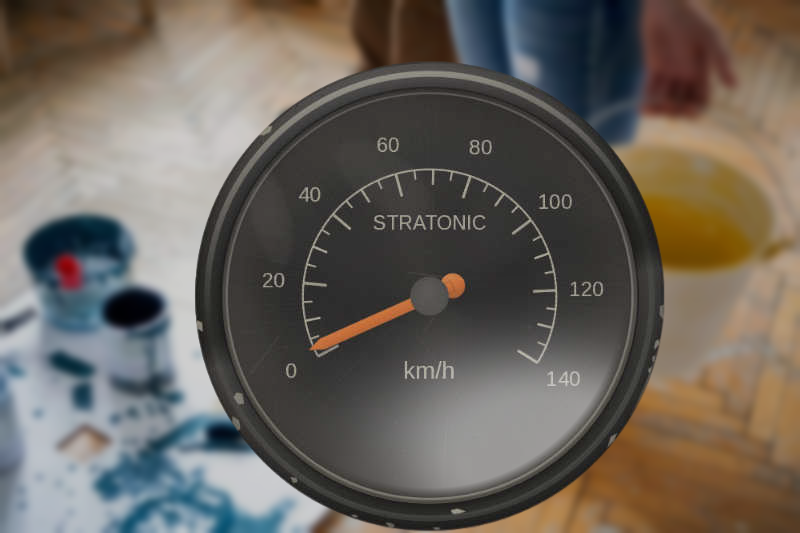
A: 2.5 km/h
